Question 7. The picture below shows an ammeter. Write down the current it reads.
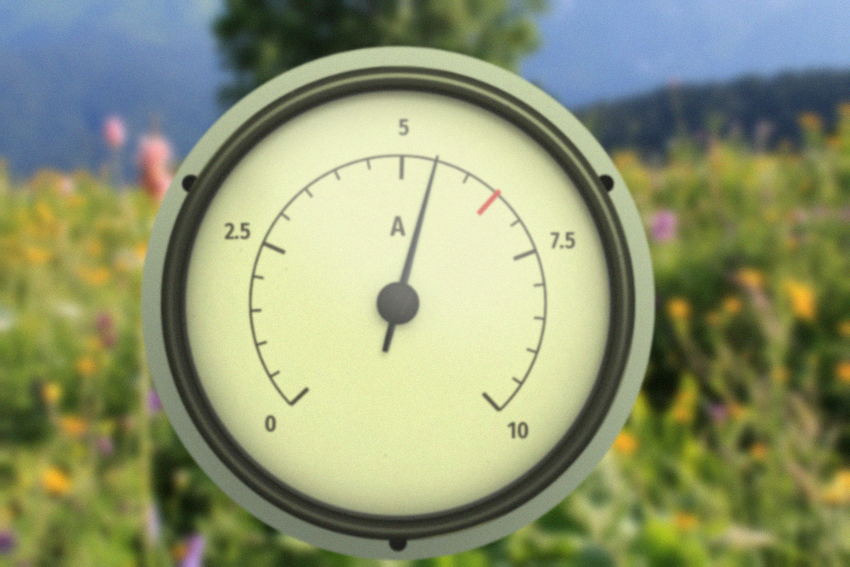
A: 5.5 A
